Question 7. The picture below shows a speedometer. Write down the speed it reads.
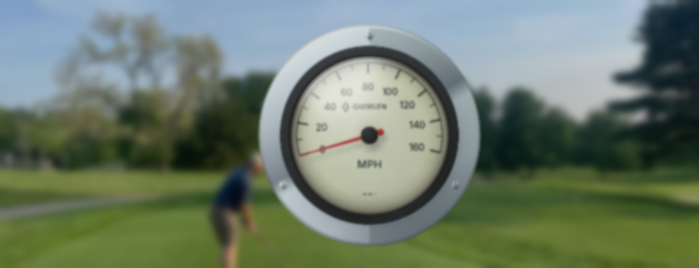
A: 0 mph
